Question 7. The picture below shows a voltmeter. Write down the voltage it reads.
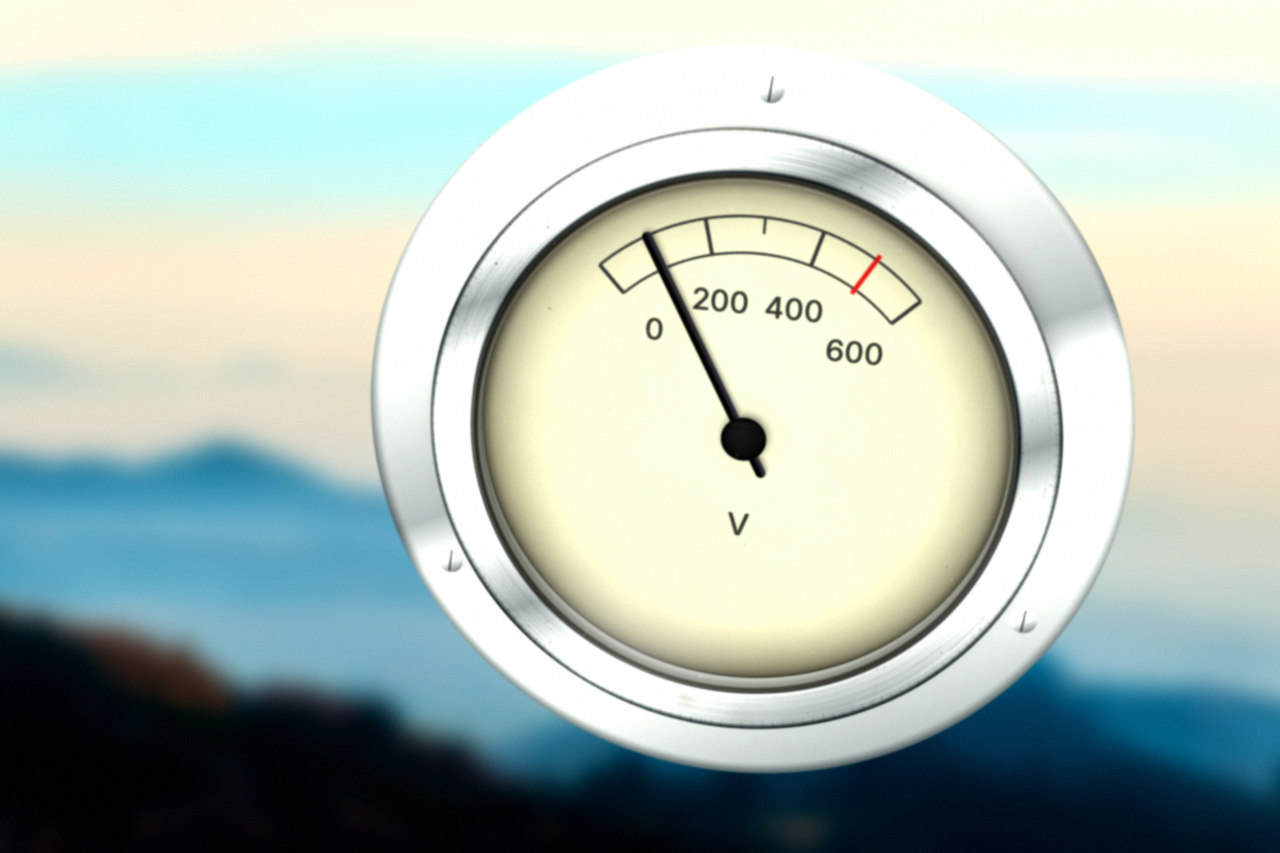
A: 100 V
